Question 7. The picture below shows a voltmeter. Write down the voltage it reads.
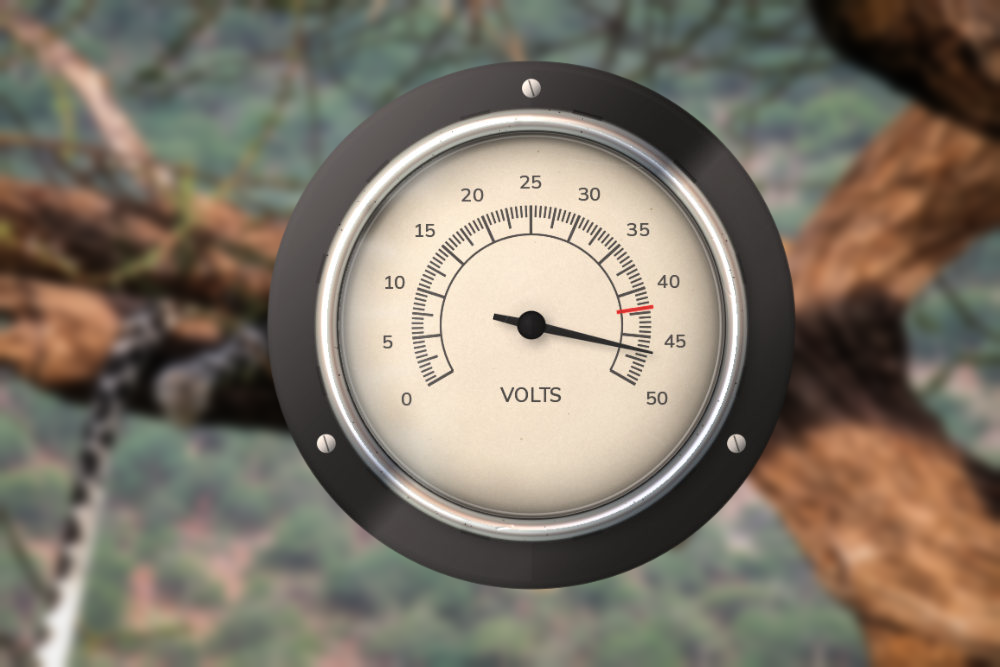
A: 46.5 V
